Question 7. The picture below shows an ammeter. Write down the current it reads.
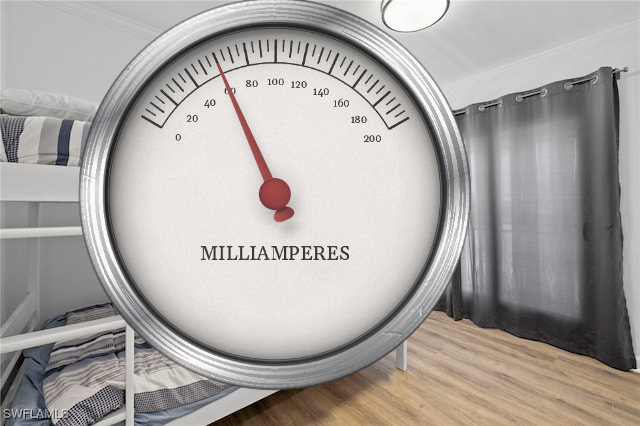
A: 60 mA
